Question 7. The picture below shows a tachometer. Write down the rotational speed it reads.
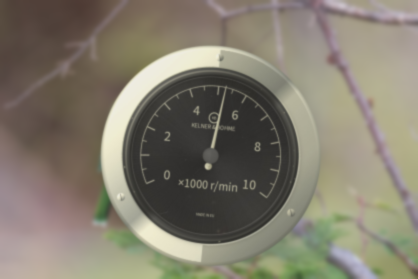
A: 5250 rpm
